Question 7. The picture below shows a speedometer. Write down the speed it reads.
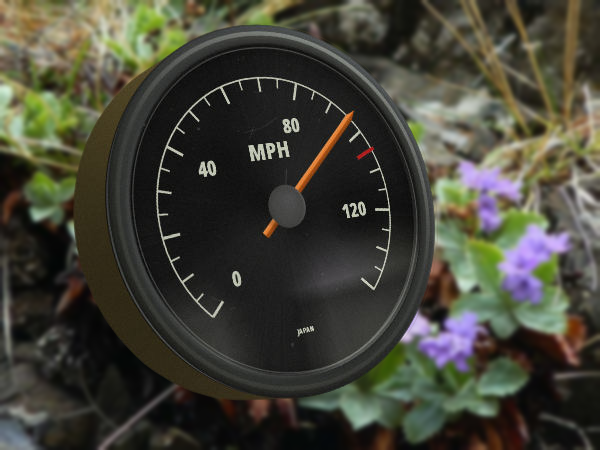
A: 95 mph
